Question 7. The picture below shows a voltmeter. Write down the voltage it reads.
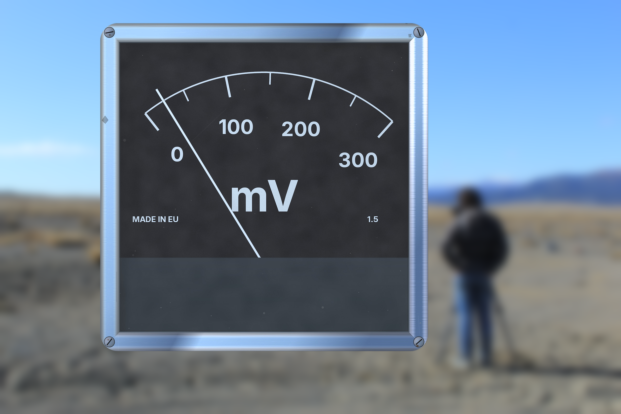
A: 25 mV
